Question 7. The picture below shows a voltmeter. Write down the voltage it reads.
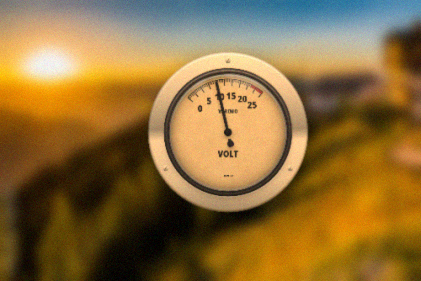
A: 10 V
